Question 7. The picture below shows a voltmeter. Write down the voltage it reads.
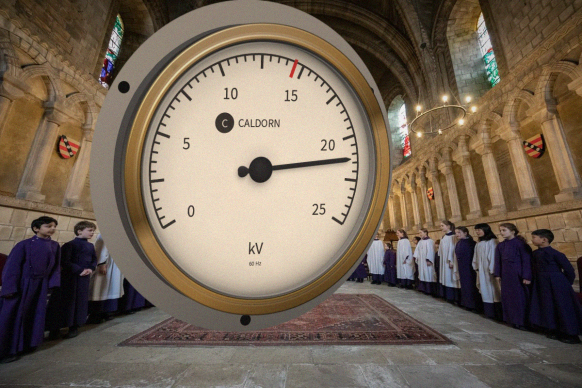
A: 21.25 kV
